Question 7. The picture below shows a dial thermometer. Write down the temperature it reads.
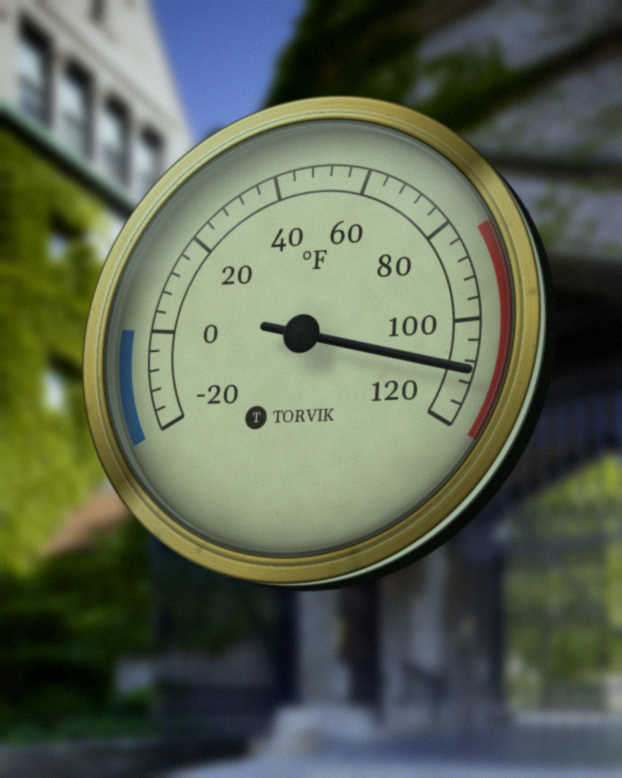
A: 110 °F
